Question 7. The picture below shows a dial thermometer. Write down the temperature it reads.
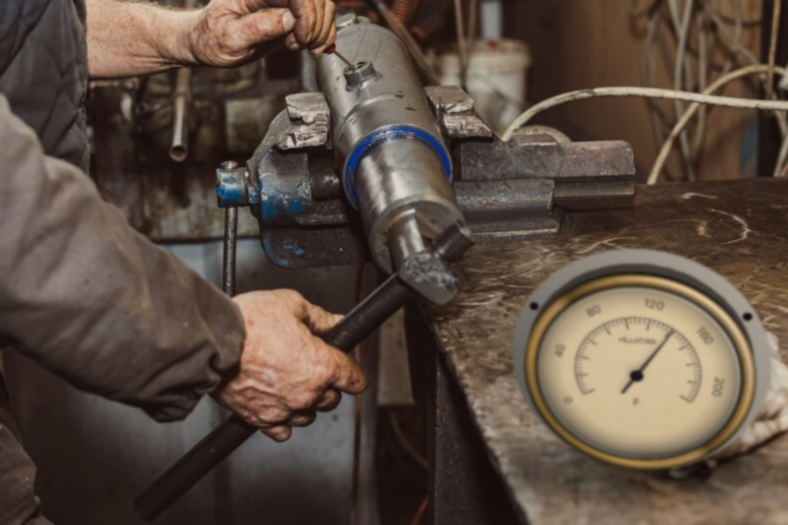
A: 140 °F
